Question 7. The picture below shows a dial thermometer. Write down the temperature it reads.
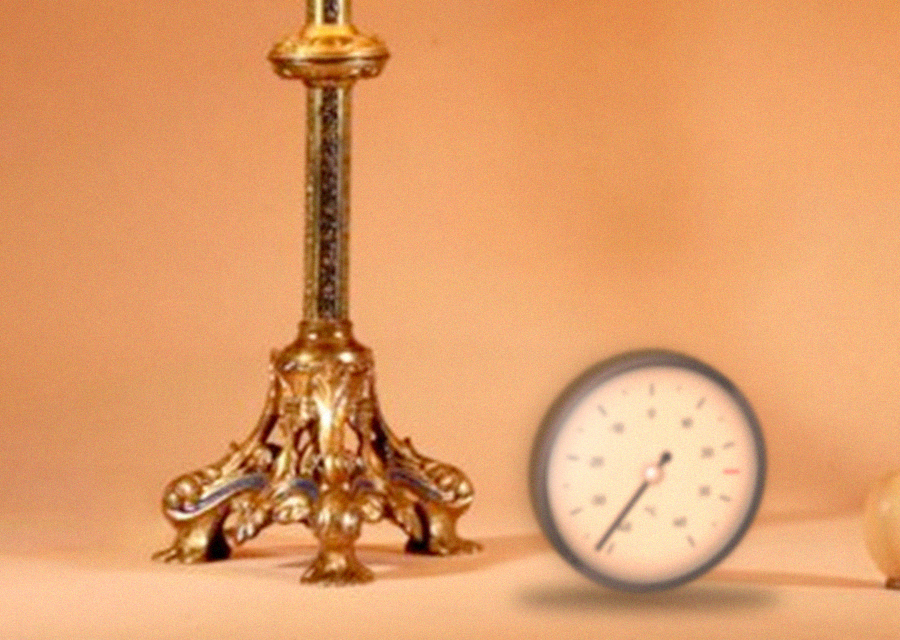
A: -37.5 °C
